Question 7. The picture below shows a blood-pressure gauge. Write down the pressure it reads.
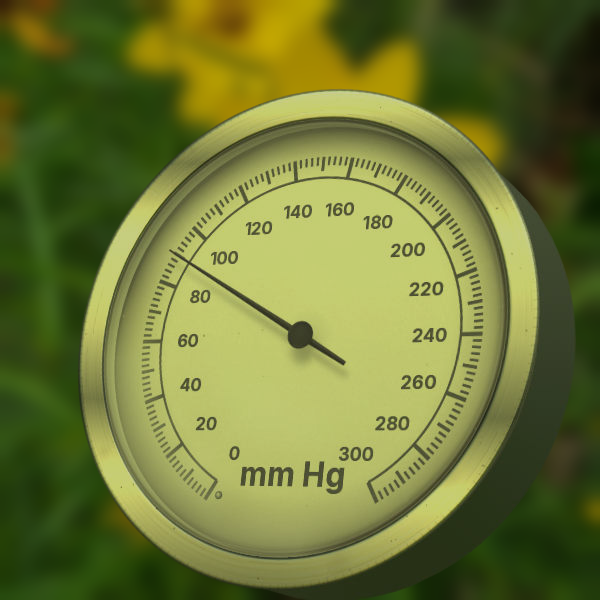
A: 90 mmHg
